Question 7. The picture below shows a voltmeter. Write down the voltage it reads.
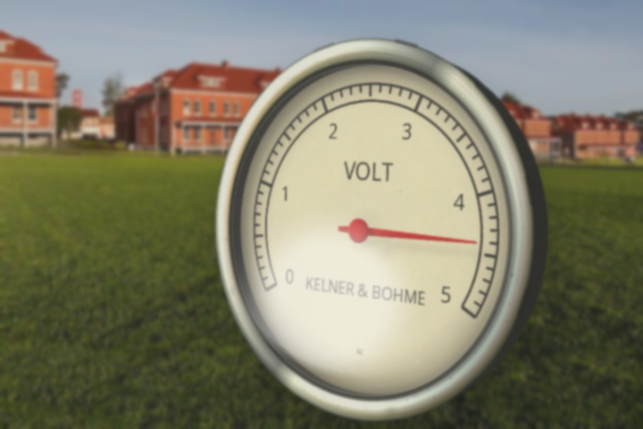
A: 4.4 V
